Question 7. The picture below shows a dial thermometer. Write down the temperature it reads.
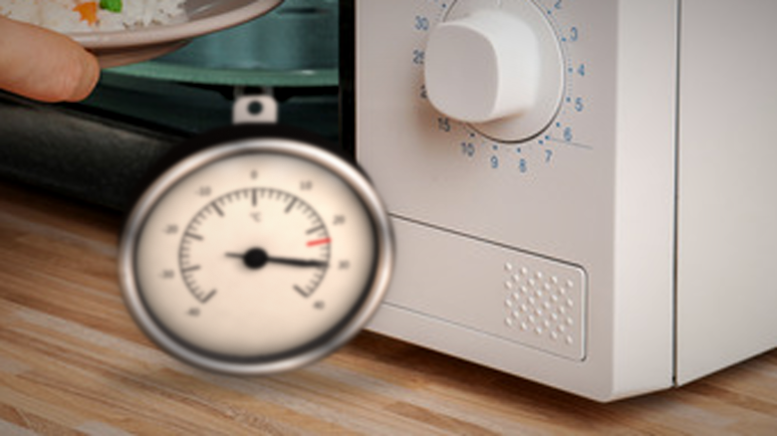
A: 30 °C
